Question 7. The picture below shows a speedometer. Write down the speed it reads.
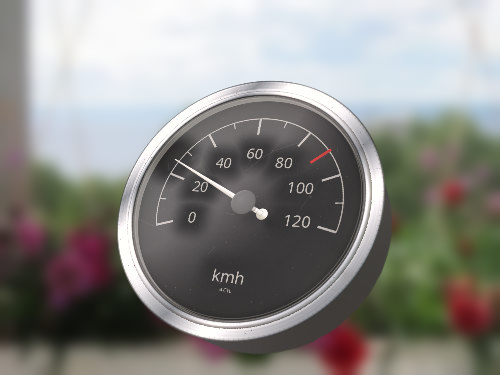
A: 25 km/h
